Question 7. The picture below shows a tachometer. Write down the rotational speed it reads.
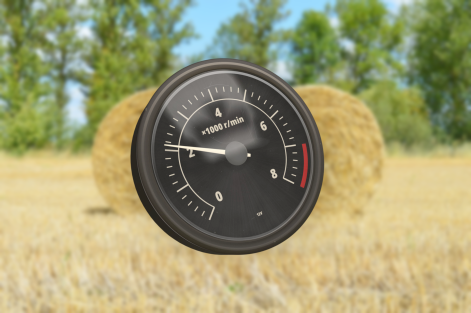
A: 2100 rpm
